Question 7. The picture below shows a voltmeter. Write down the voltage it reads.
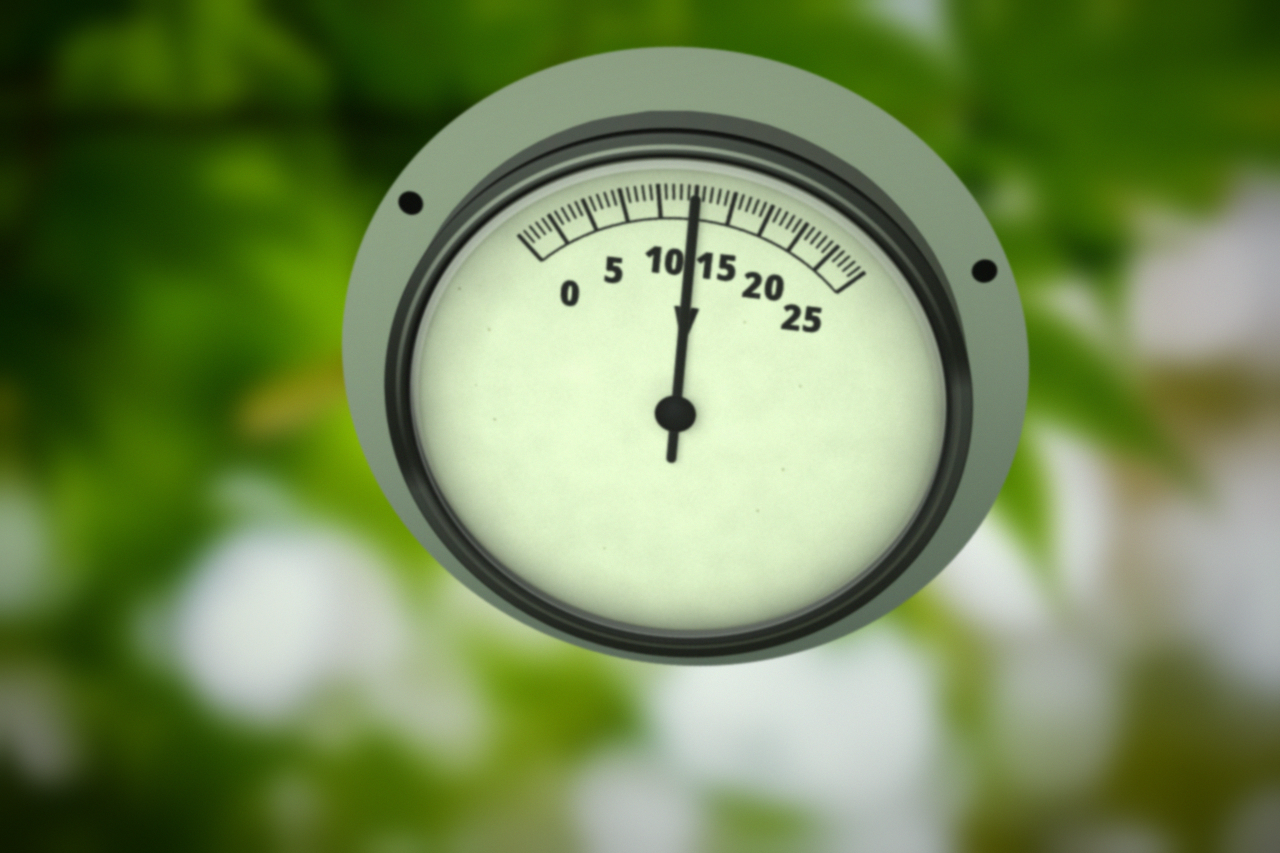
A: 12.5 V
